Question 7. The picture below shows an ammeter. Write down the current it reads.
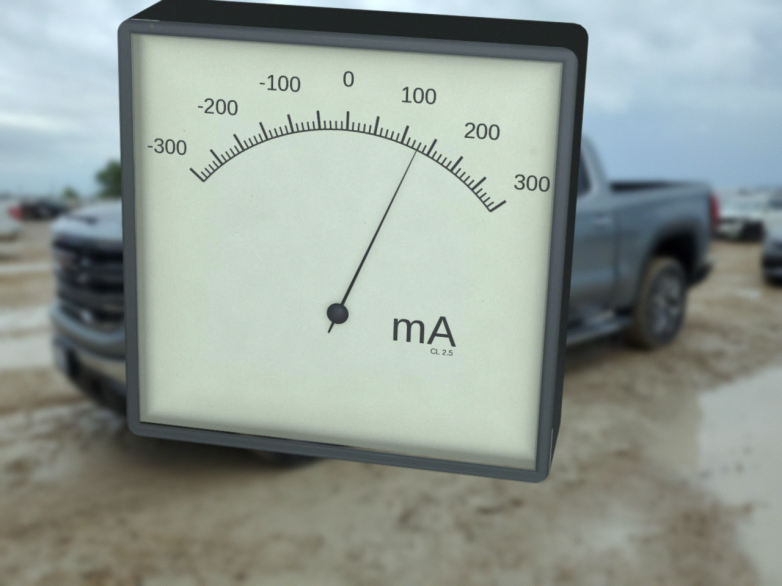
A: 130 mA
